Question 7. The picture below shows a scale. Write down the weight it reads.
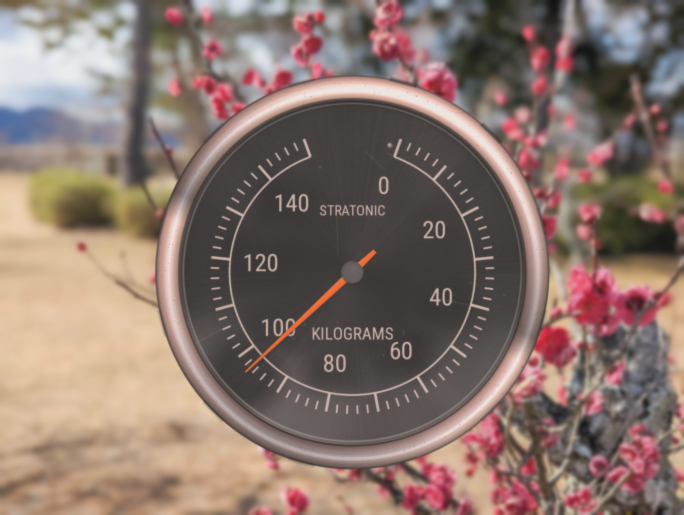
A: 97 kg
